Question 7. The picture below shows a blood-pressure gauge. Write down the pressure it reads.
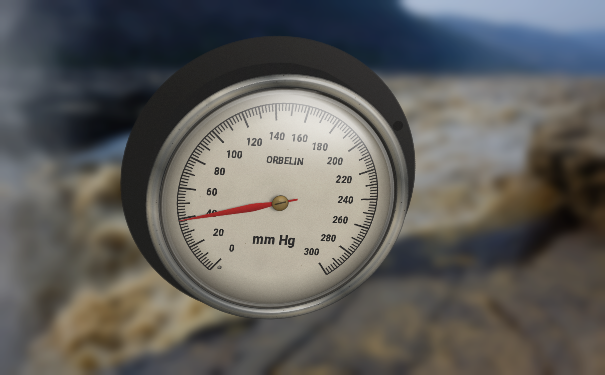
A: 40 mmHg
